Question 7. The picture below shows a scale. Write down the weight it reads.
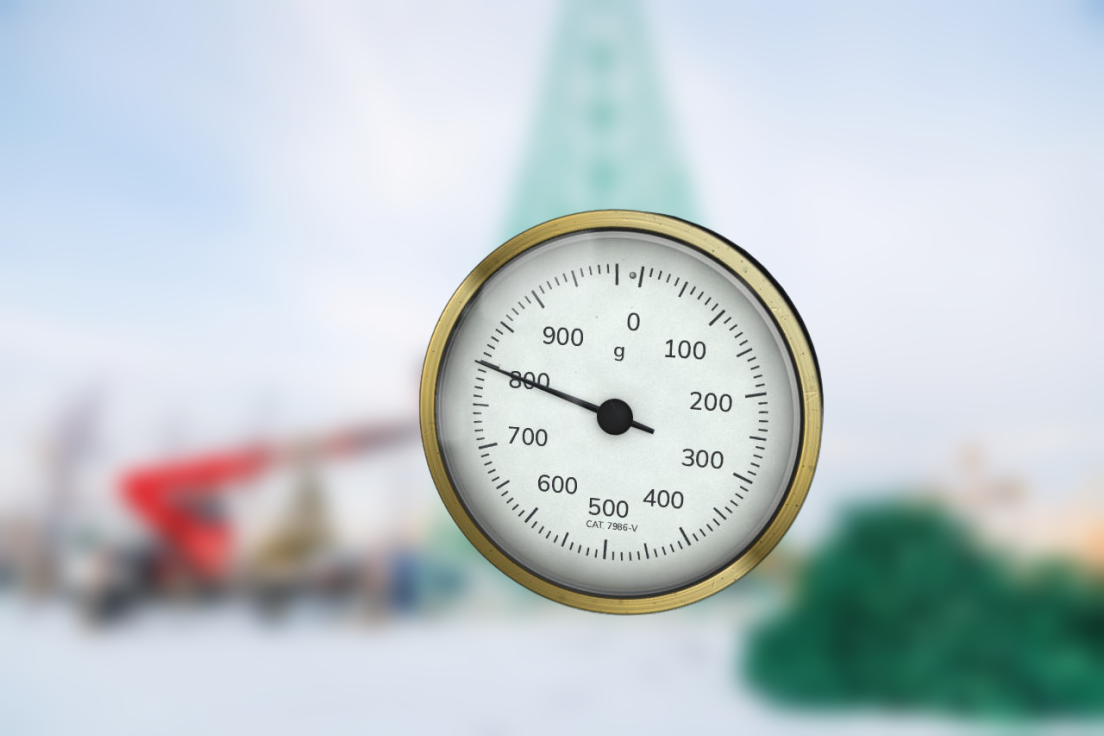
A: 800 g
